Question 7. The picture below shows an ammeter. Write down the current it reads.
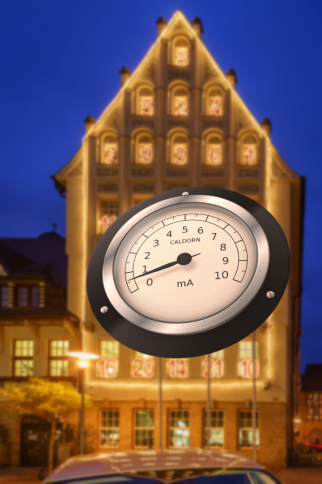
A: 0.5 mA
